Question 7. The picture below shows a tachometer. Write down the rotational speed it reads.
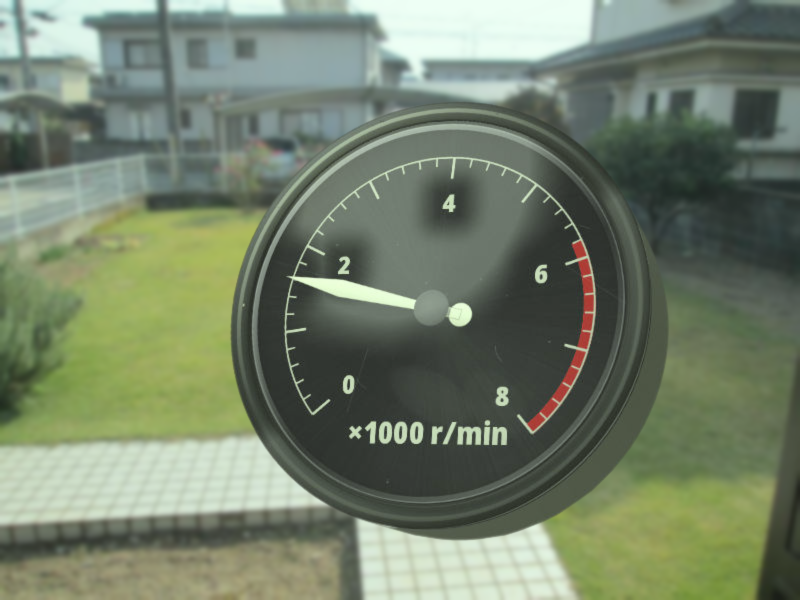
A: 1600 rpm
